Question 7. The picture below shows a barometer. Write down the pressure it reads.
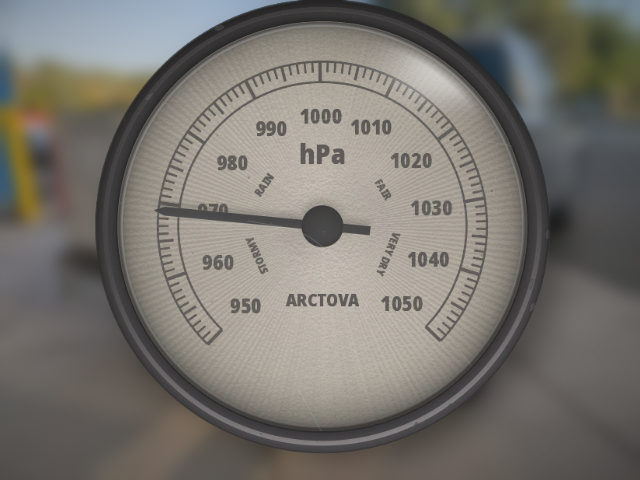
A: 969 hPa
